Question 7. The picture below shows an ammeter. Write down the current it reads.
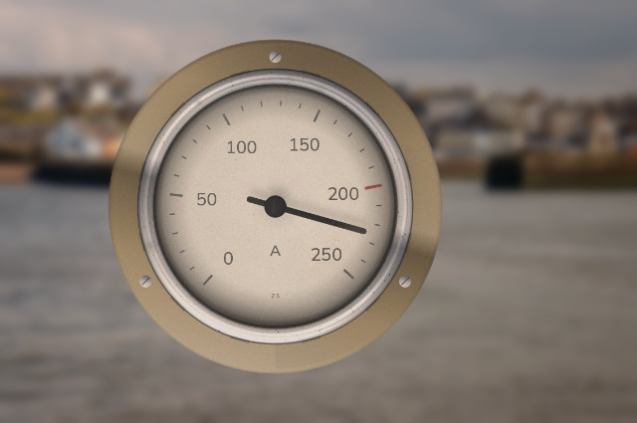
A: 225 A
